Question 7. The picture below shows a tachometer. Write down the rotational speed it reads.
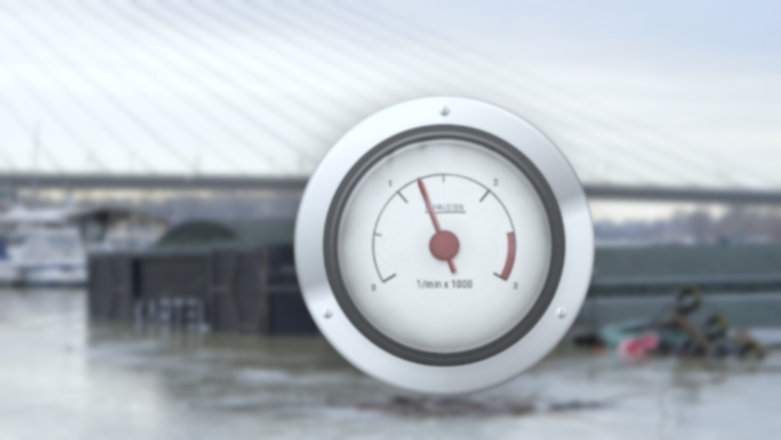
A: 1250 rpm
